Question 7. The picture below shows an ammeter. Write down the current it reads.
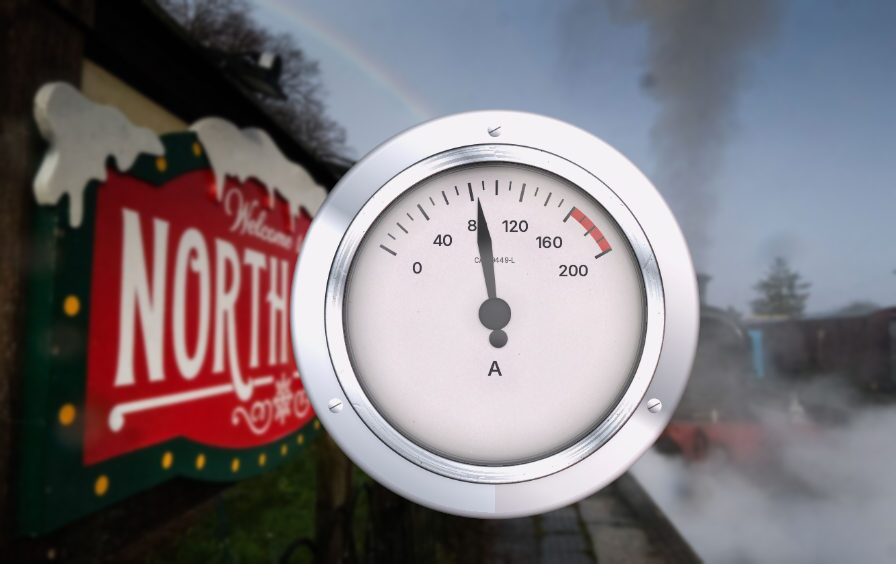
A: 85 A
